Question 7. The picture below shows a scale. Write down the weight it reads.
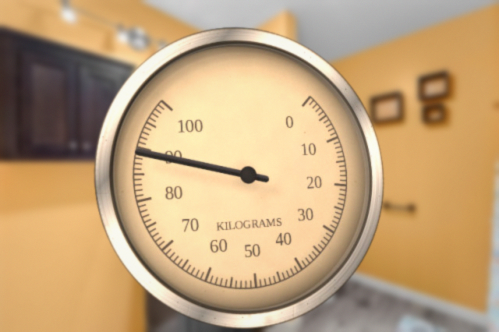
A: 89 kg
